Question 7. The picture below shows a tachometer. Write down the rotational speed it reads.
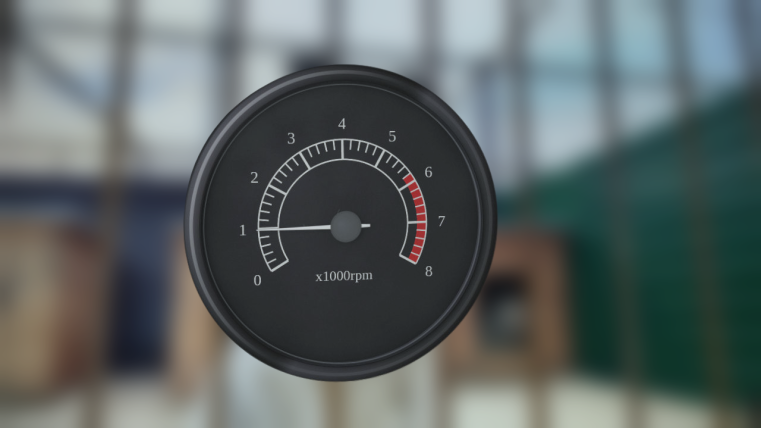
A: 1000 rpm
